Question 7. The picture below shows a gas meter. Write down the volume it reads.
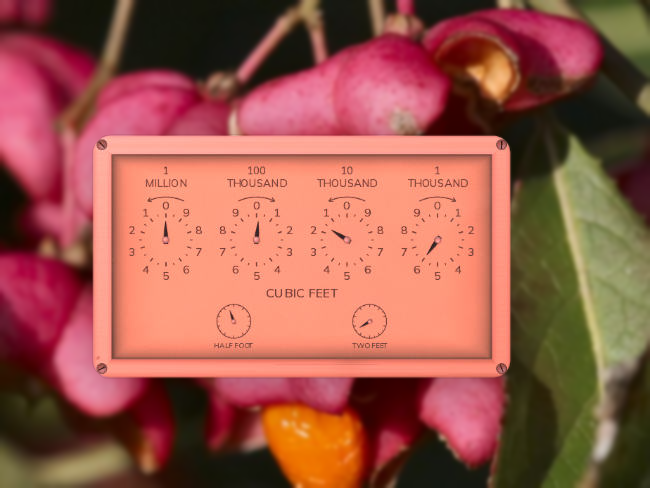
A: 1600 ft³
